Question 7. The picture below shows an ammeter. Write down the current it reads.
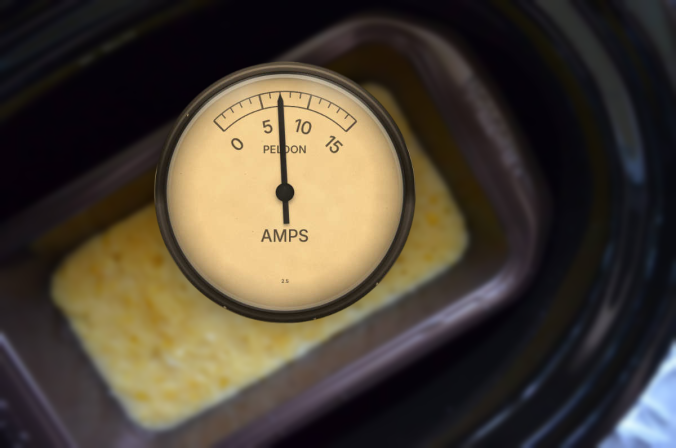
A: 7 A
